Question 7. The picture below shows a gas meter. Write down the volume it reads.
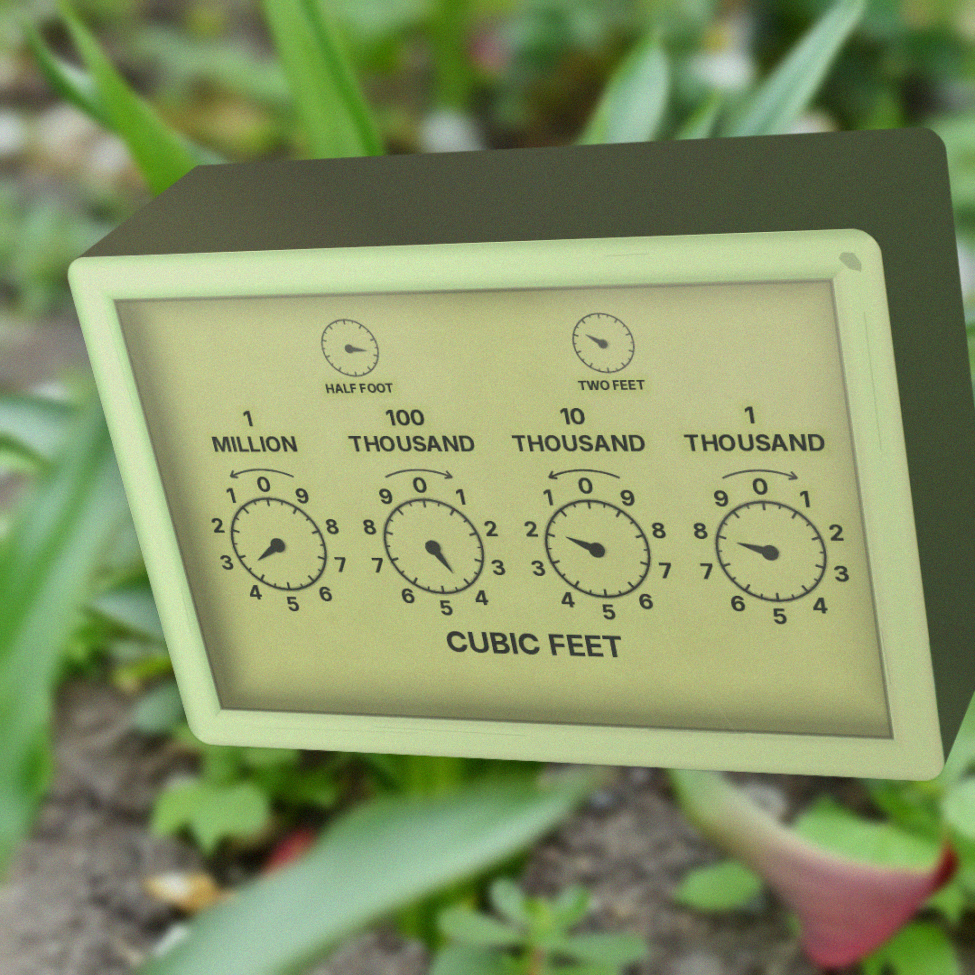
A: 341800 ft³
